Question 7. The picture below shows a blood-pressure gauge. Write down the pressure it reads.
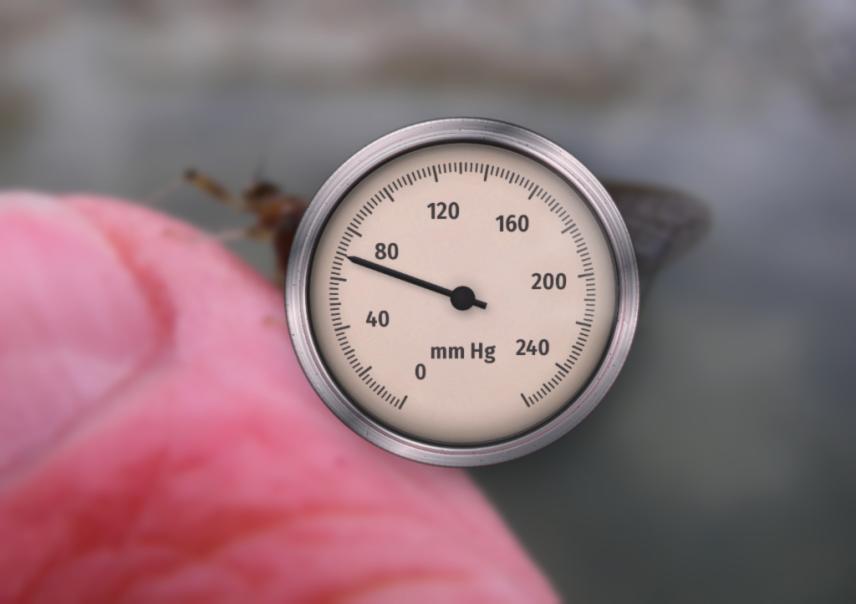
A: 70 mmHg
